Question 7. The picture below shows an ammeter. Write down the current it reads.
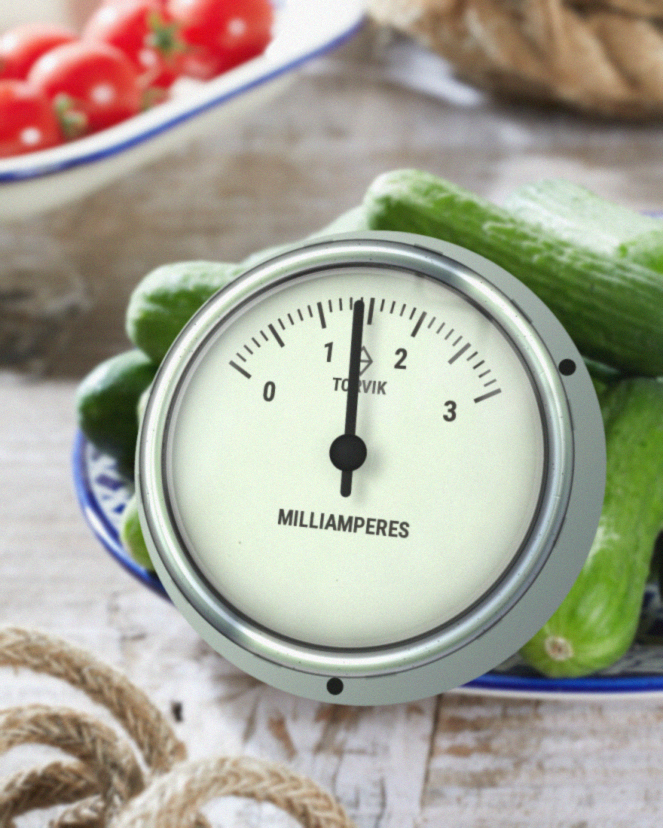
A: 1.4 mA
